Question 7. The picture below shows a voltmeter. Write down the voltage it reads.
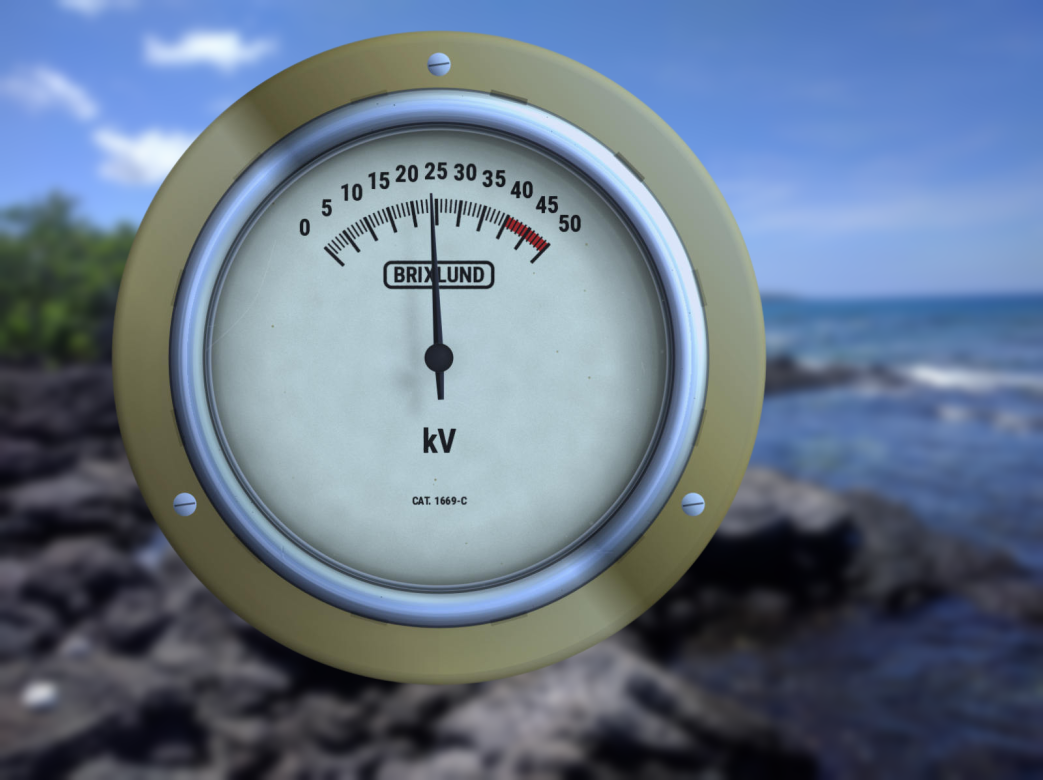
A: 24 kV
